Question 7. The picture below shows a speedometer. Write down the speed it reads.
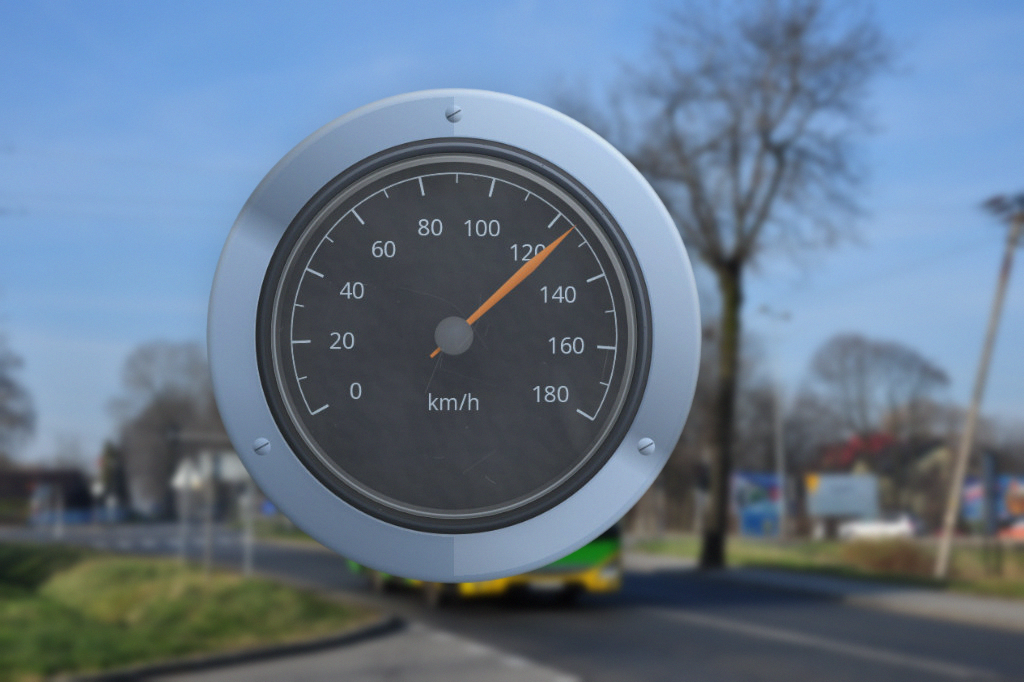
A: 125 km/h
